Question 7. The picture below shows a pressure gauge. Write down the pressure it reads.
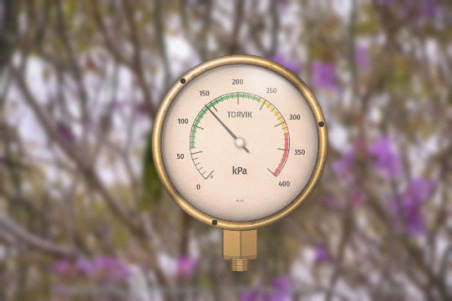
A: 140 kPa
